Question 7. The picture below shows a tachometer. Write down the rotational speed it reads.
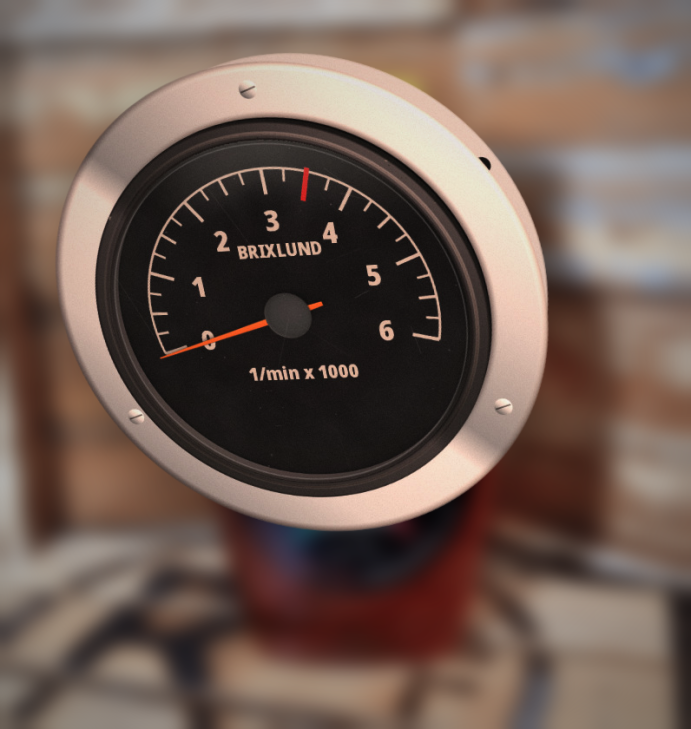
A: 0 rpm
